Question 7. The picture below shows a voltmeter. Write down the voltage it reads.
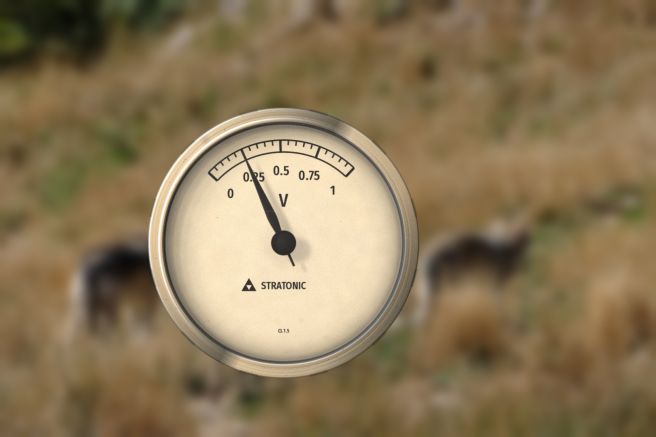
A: 0.25 V
